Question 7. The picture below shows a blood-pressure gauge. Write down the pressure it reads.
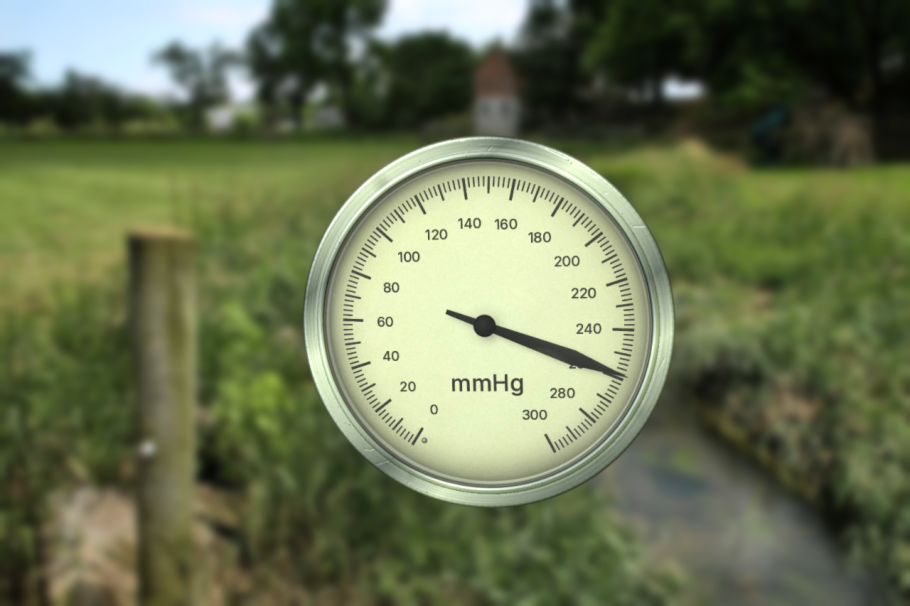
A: 258 mmHg
